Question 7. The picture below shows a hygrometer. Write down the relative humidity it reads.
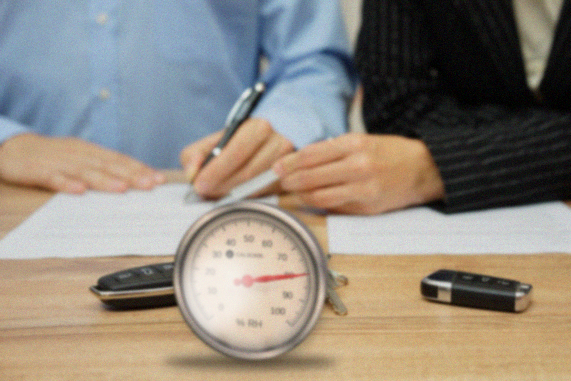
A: 80 %
